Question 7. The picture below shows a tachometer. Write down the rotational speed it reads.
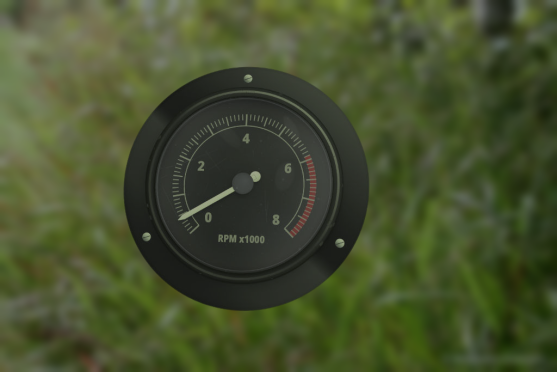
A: 400 rpm
